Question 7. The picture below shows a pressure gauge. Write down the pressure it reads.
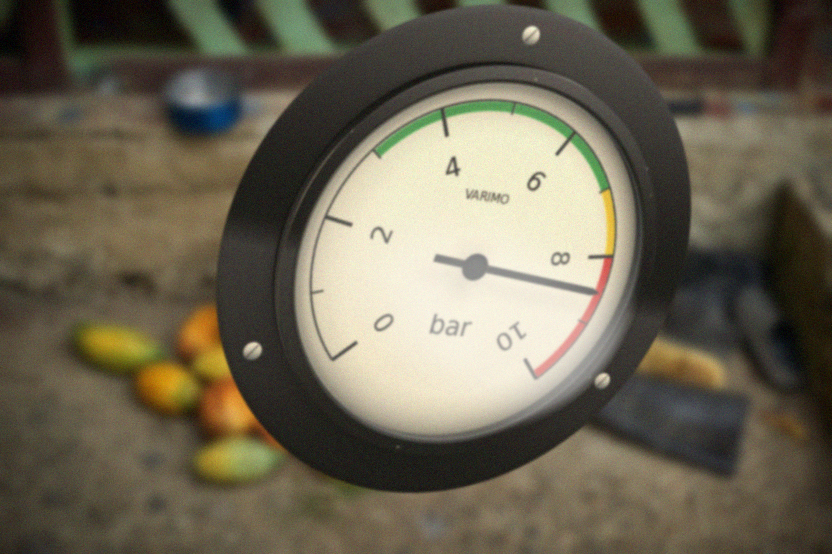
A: 8.5 bar
